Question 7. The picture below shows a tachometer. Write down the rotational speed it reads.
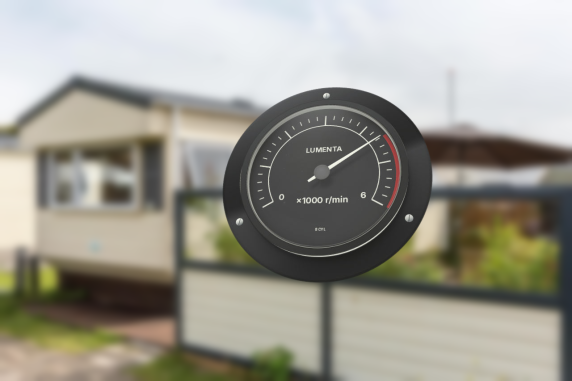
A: 4400 rpm
